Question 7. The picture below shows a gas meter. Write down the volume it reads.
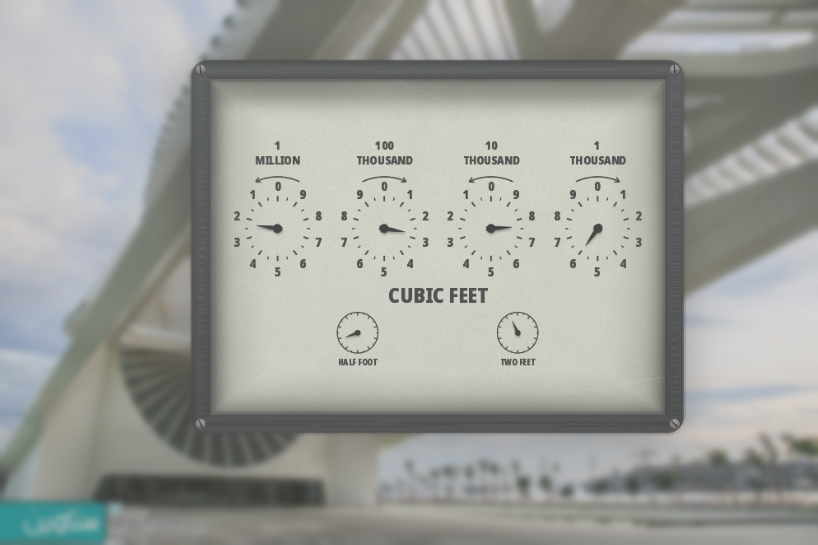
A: 227600 ft³
